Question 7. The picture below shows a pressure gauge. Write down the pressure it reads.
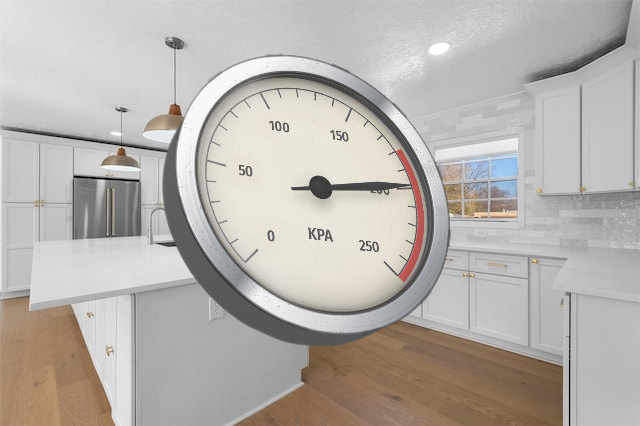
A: 200 kPa
